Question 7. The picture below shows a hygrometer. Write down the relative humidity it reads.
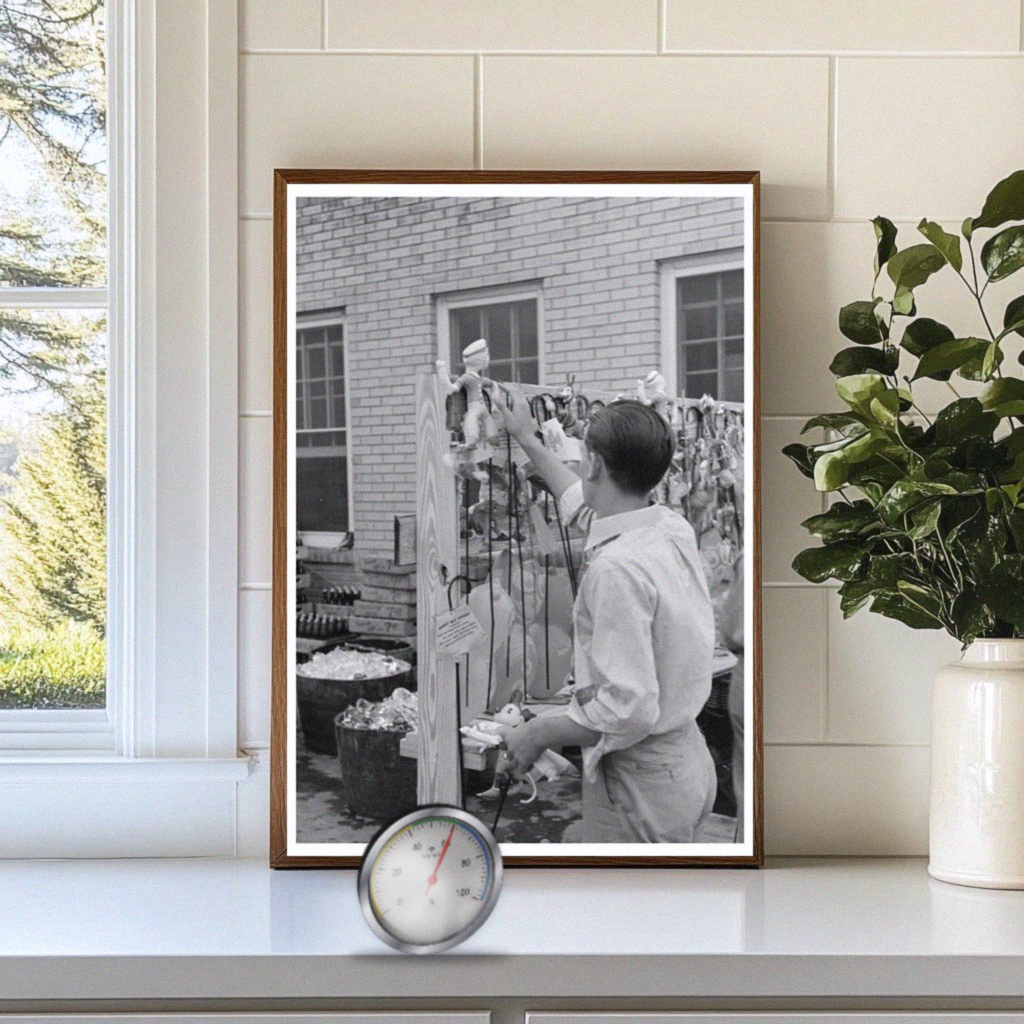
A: 60 %
